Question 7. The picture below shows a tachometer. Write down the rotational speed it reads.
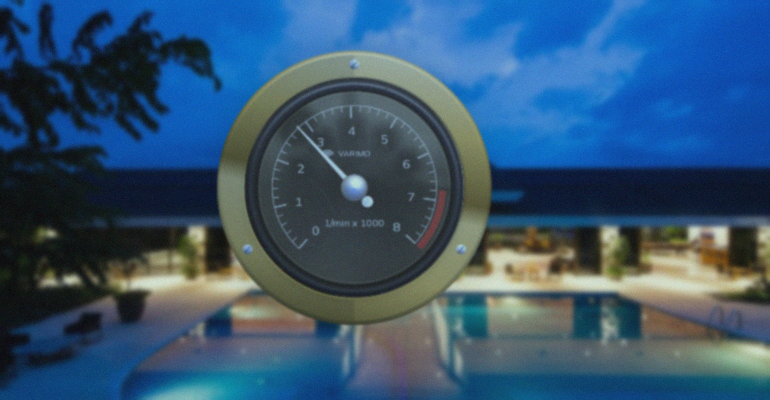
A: 2800 rpm
